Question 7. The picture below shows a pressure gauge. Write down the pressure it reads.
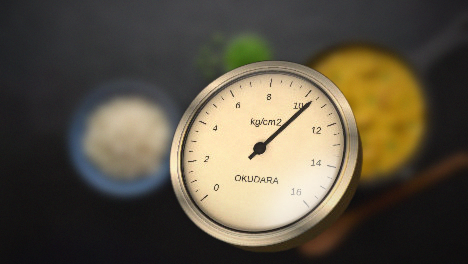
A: 10.5 kg/cm²
